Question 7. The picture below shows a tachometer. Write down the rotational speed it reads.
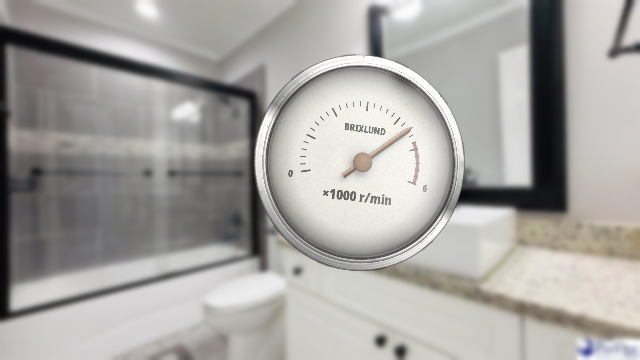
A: 4400 rpm
